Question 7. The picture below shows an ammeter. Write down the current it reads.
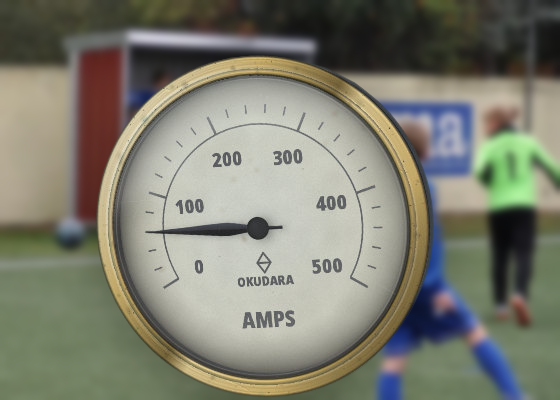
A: 60 A
